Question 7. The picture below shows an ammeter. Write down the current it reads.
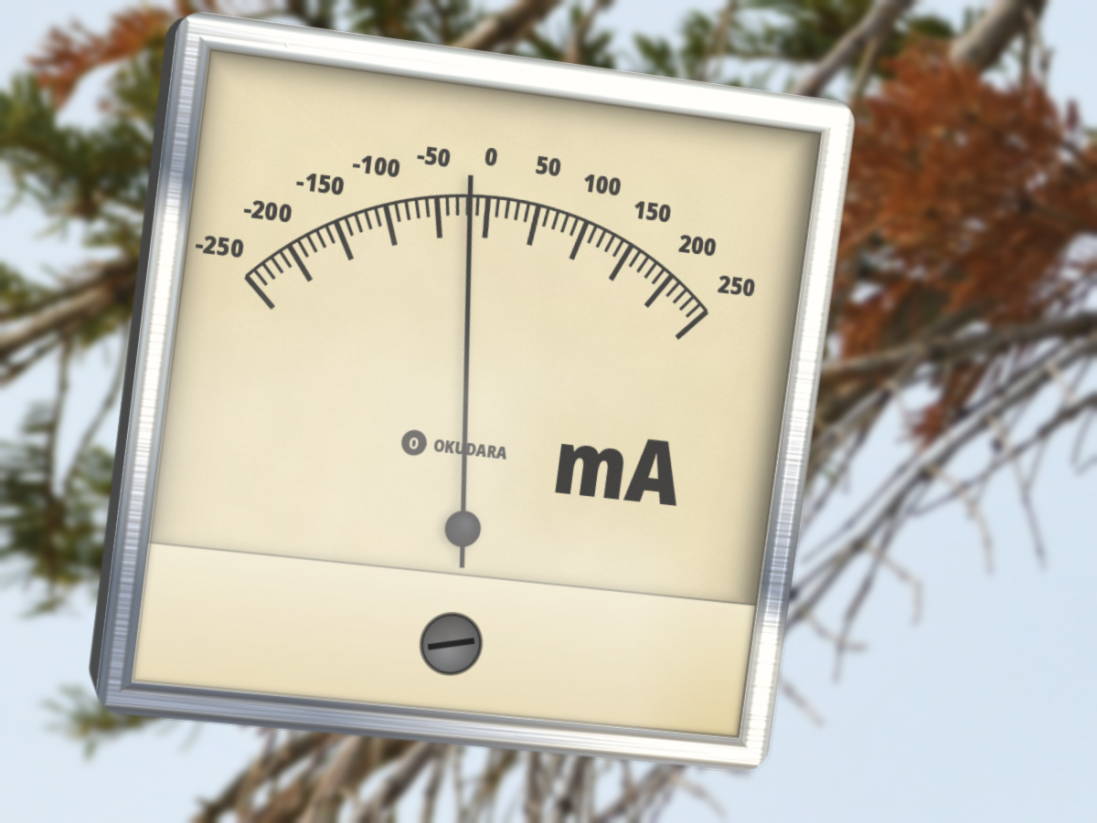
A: -20 mA
